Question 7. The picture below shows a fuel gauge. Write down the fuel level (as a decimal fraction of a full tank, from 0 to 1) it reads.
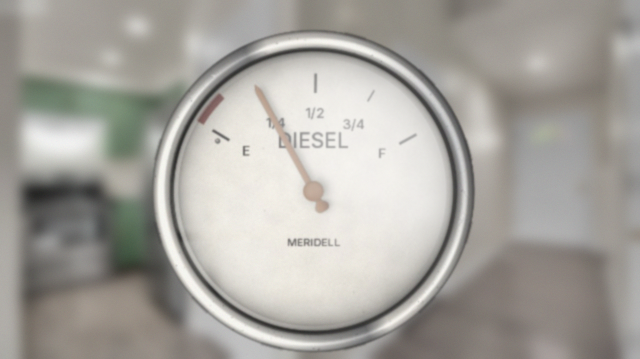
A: 0.25
